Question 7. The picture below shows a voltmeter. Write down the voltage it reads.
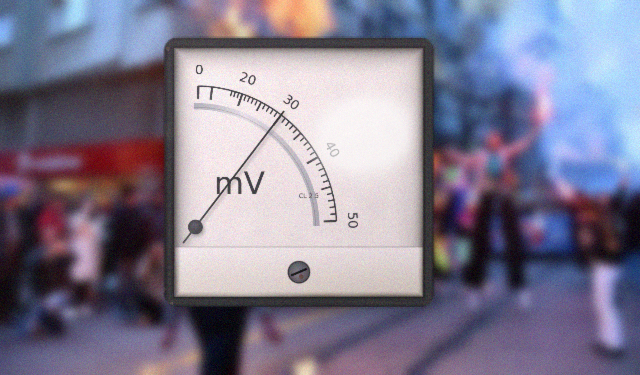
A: 30 mV
